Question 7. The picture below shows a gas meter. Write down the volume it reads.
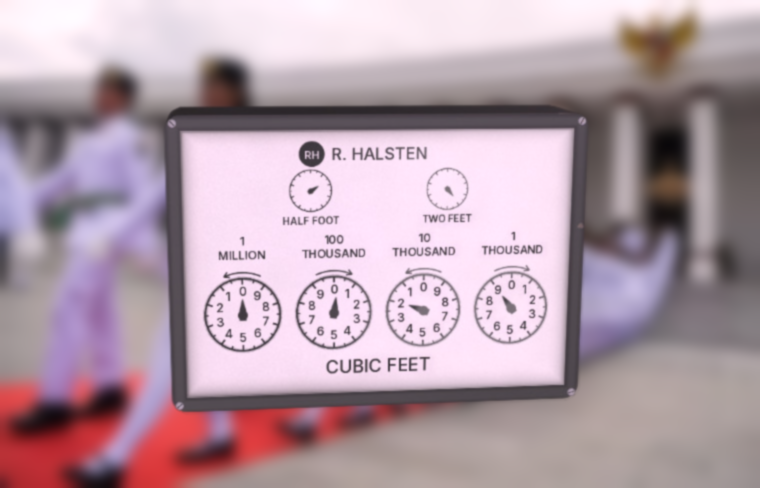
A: 1900 ft³
